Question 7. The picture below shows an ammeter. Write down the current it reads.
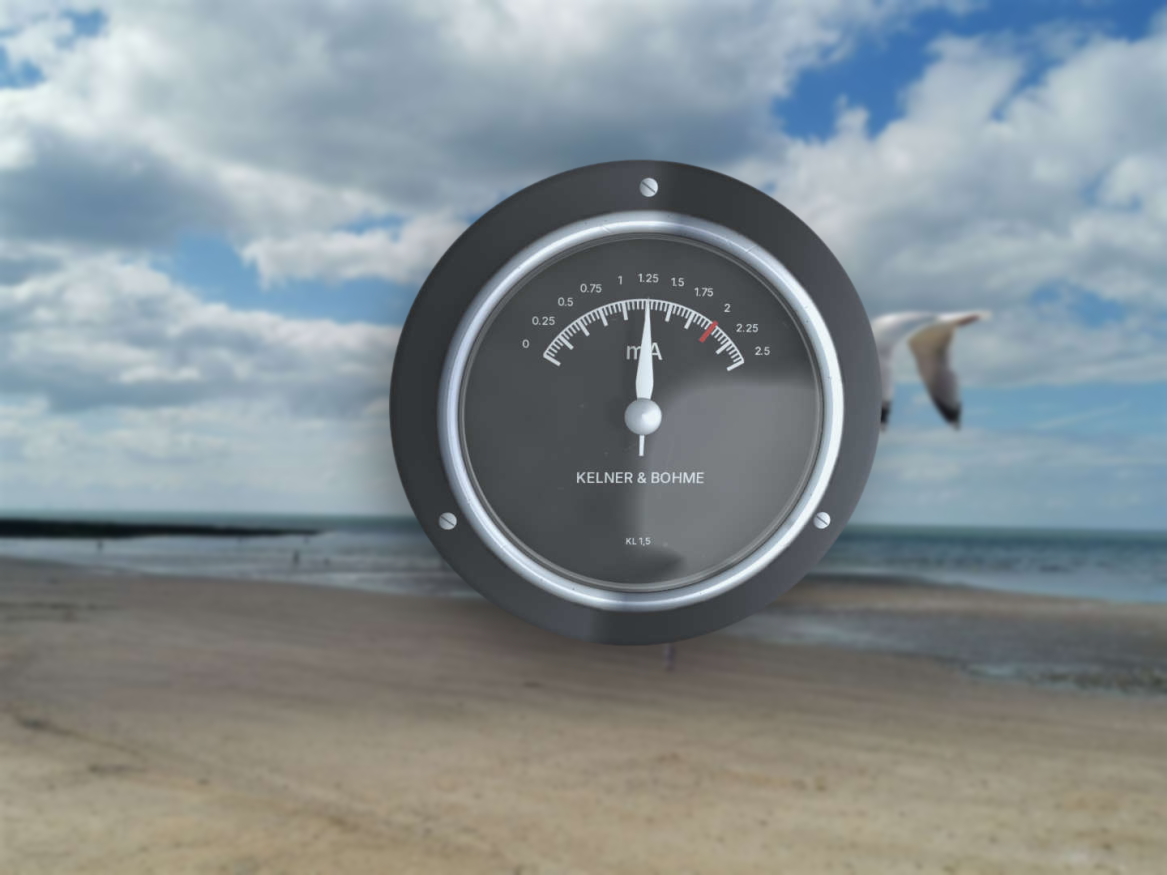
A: 1.25 mA
